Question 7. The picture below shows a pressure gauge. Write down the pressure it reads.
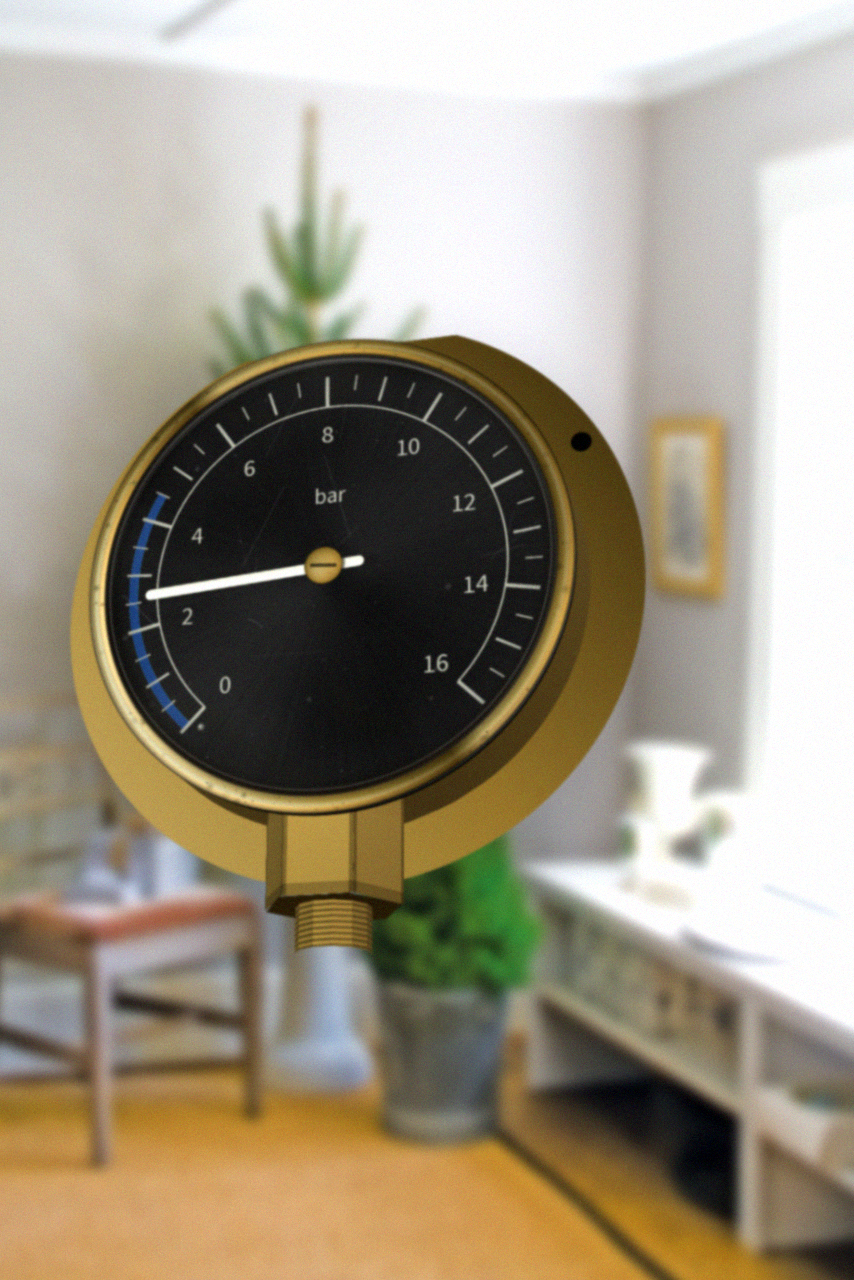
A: 2.5 bar
